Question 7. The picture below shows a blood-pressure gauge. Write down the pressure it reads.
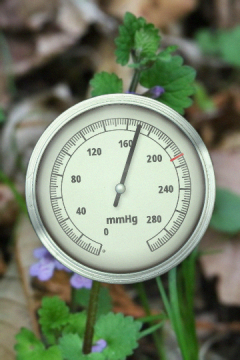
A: 170 mmHg
